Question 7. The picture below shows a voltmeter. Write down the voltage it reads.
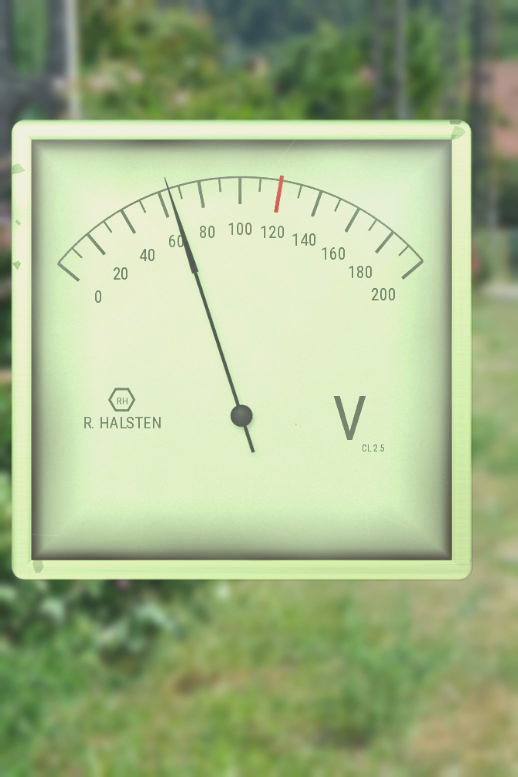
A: 65 V
